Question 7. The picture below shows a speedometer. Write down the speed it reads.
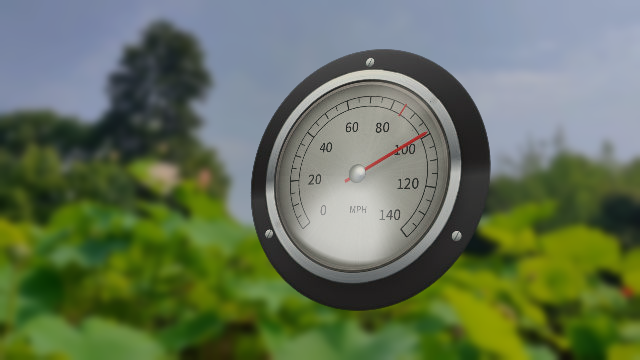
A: 100 mph
